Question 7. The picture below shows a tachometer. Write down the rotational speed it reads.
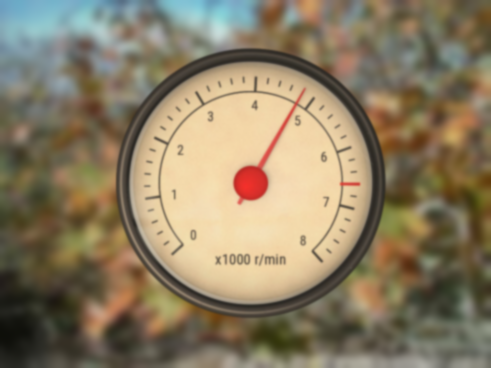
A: 4800 rpm
